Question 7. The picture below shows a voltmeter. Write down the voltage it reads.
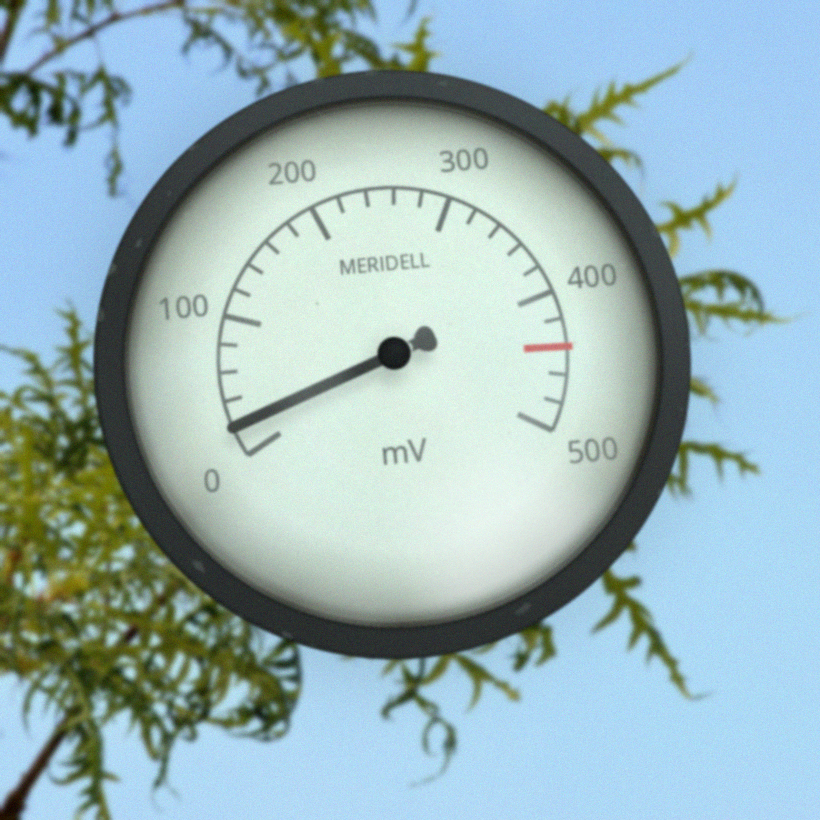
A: 20 mV
